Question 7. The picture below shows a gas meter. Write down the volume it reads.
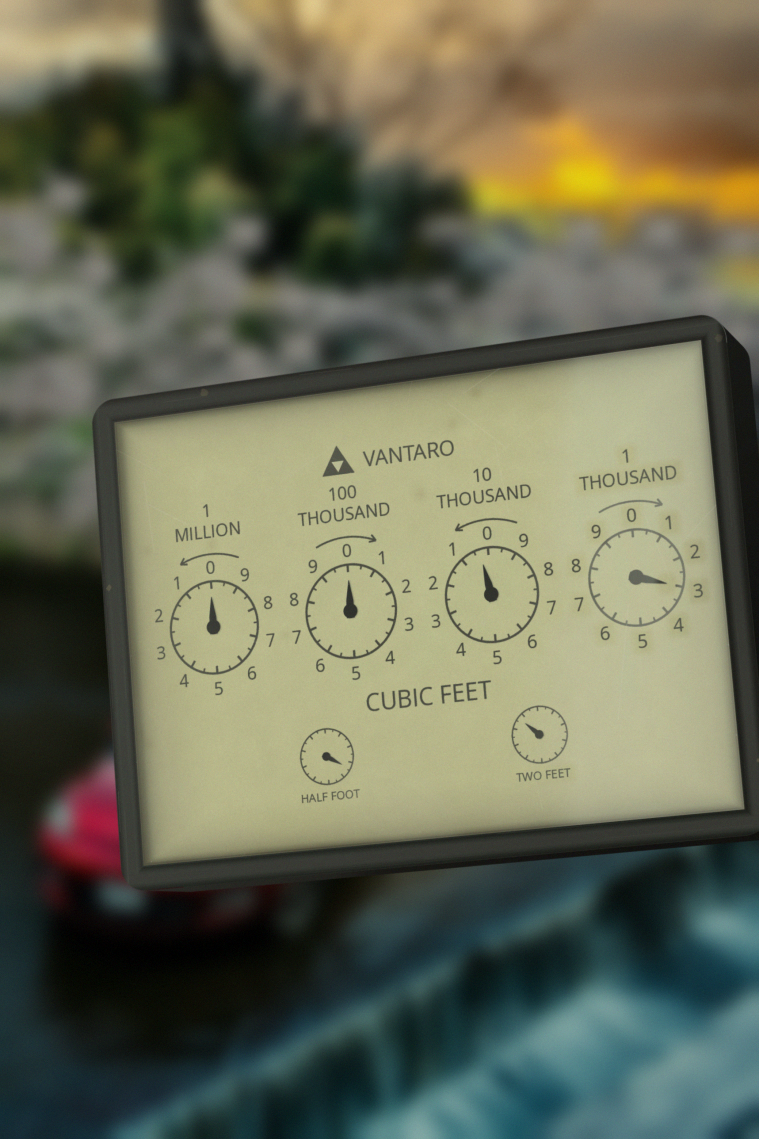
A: 300 ft³
